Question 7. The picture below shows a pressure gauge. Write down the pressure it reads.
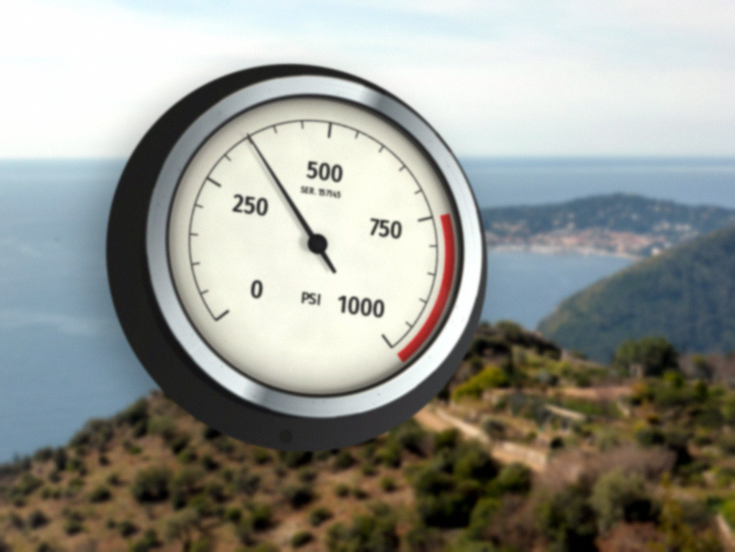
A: 350 psi
